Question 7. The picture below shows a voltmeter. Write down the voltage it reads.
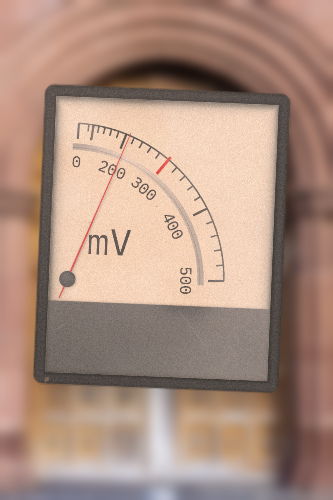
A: 210 mV
